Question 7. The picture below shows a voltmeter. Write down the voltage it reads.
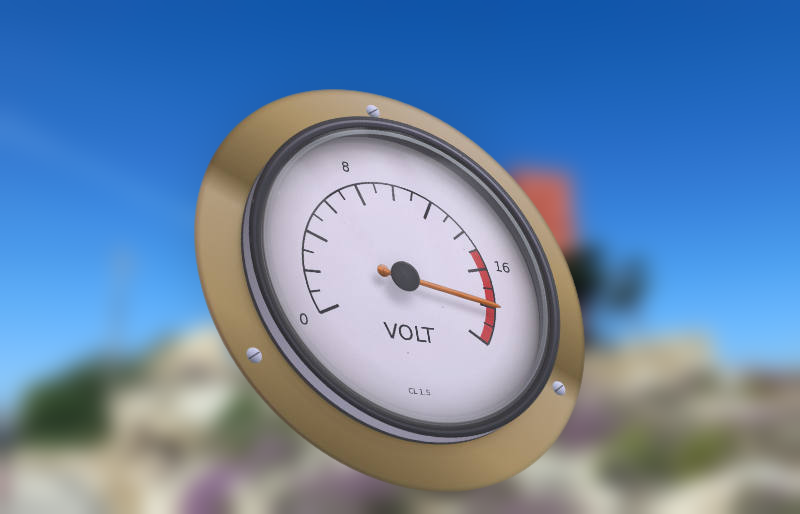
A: 18 V
